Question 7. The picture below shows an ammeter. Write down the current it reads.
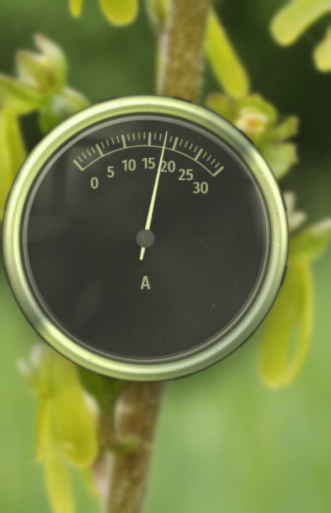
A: 18 A
